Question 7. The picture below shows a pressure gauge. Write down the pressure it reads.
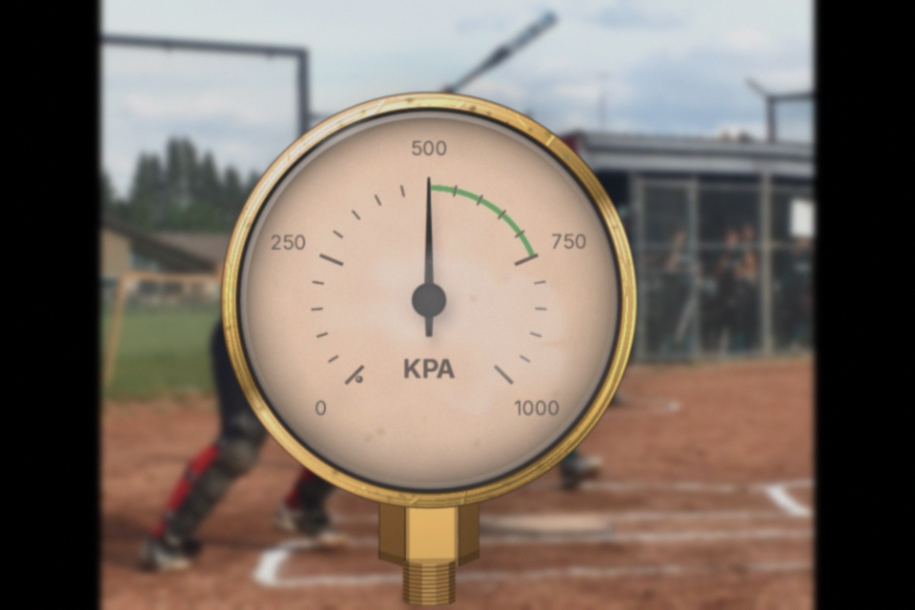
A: 500 kPa
